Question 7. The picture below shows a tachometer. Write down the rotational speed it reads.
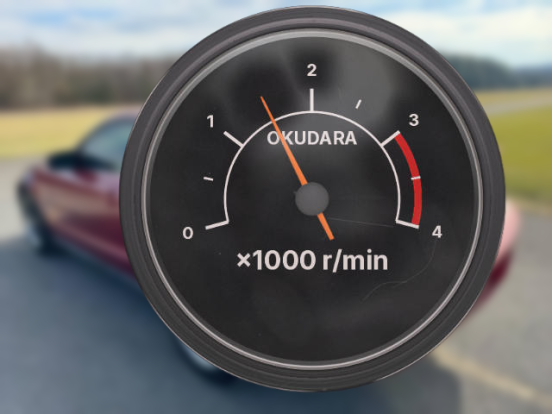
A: 1500 rpm
